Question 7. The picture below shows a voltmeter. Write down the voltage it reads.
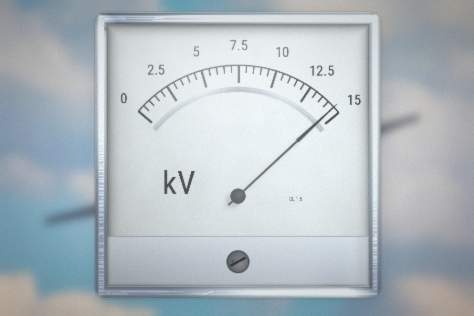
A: 14.5 kV
